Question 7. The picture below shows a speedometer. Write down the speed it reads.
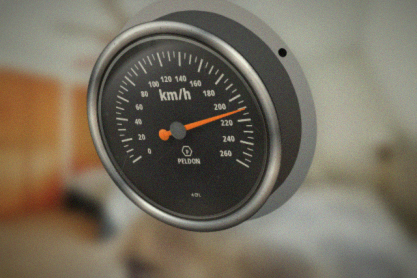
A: 210 km/h
